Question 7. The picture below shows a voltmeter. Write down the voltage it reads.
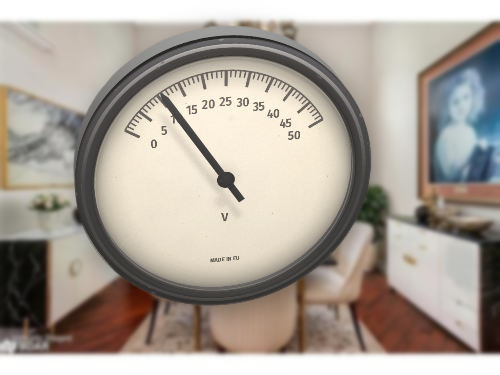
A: 11 V
